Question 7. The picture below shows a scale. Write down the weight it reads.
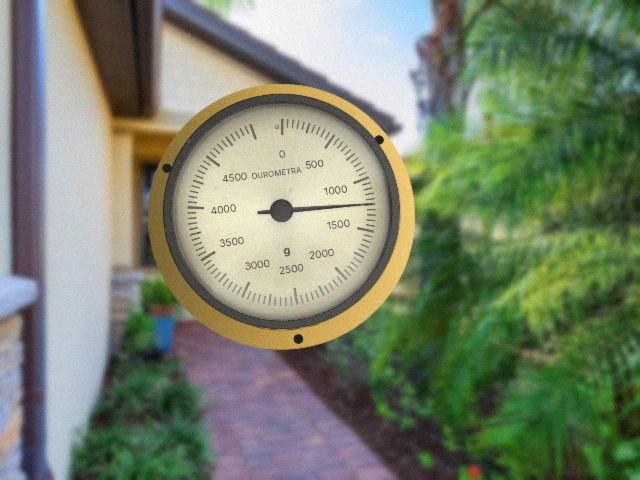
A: 1250 g
